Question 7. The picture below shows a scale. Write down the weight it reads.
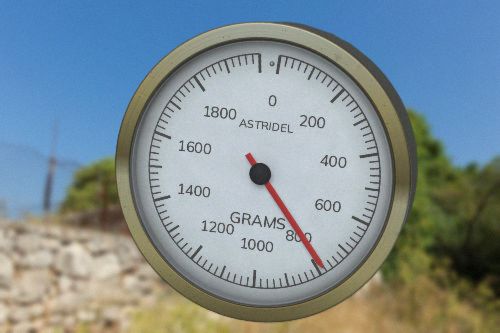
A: 780 g
